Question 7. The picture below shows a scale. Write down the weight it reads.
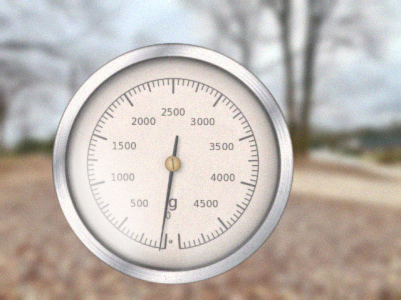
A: 50 g
